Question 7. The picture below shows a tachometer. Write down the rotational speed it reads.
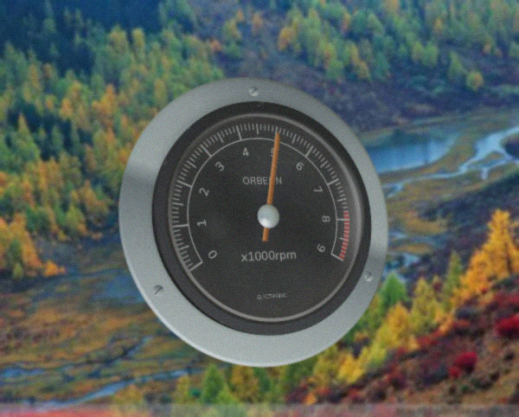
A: 5000 rpm
